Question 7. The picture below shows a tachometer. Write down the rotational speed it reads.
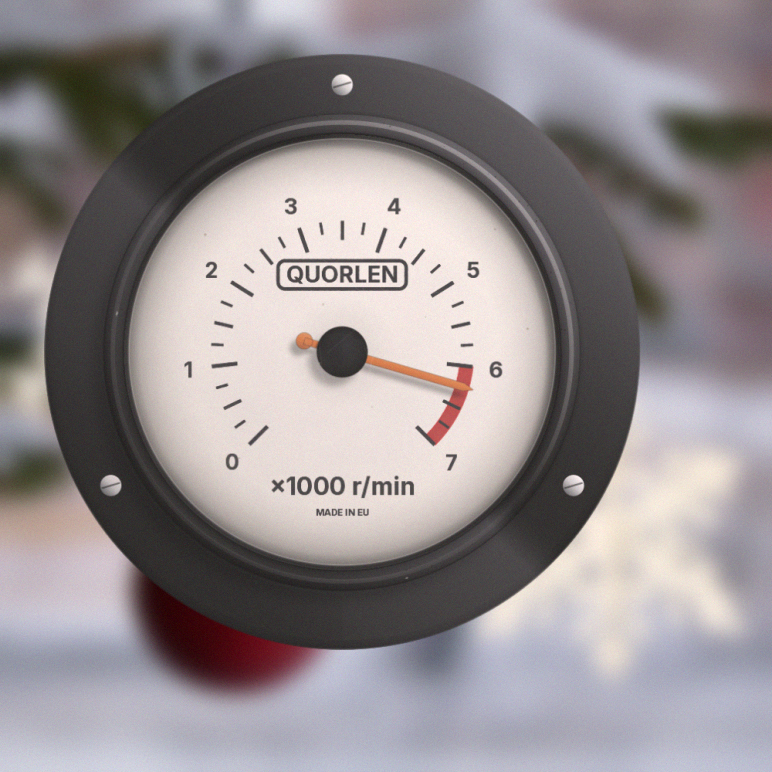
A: 6250 rpm
